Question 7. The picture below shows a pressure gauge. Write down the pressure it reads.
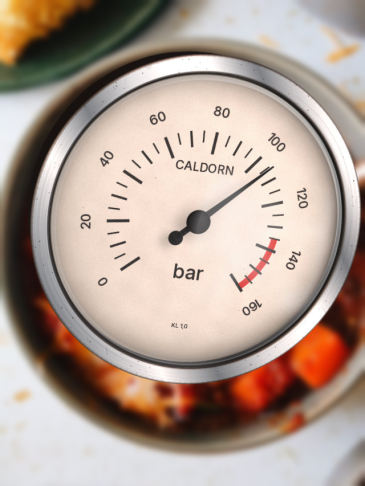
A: 105 bar
